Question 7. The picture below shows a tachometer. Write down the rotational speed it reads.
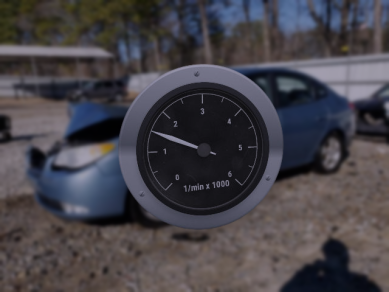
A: 1500 rpm
